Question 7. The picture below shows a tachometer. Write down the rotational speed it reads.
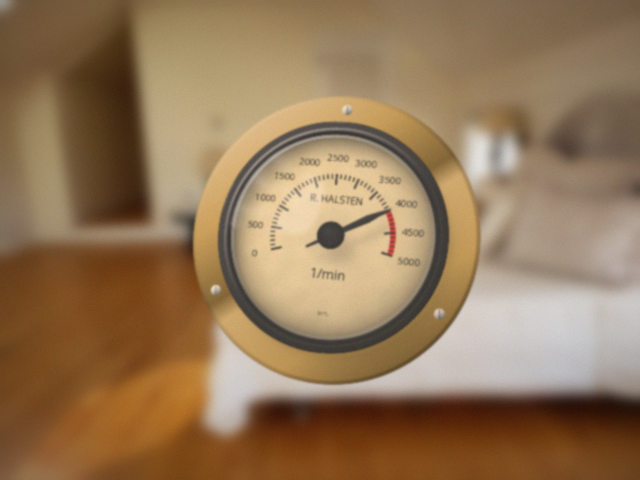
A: 4000 rpm
